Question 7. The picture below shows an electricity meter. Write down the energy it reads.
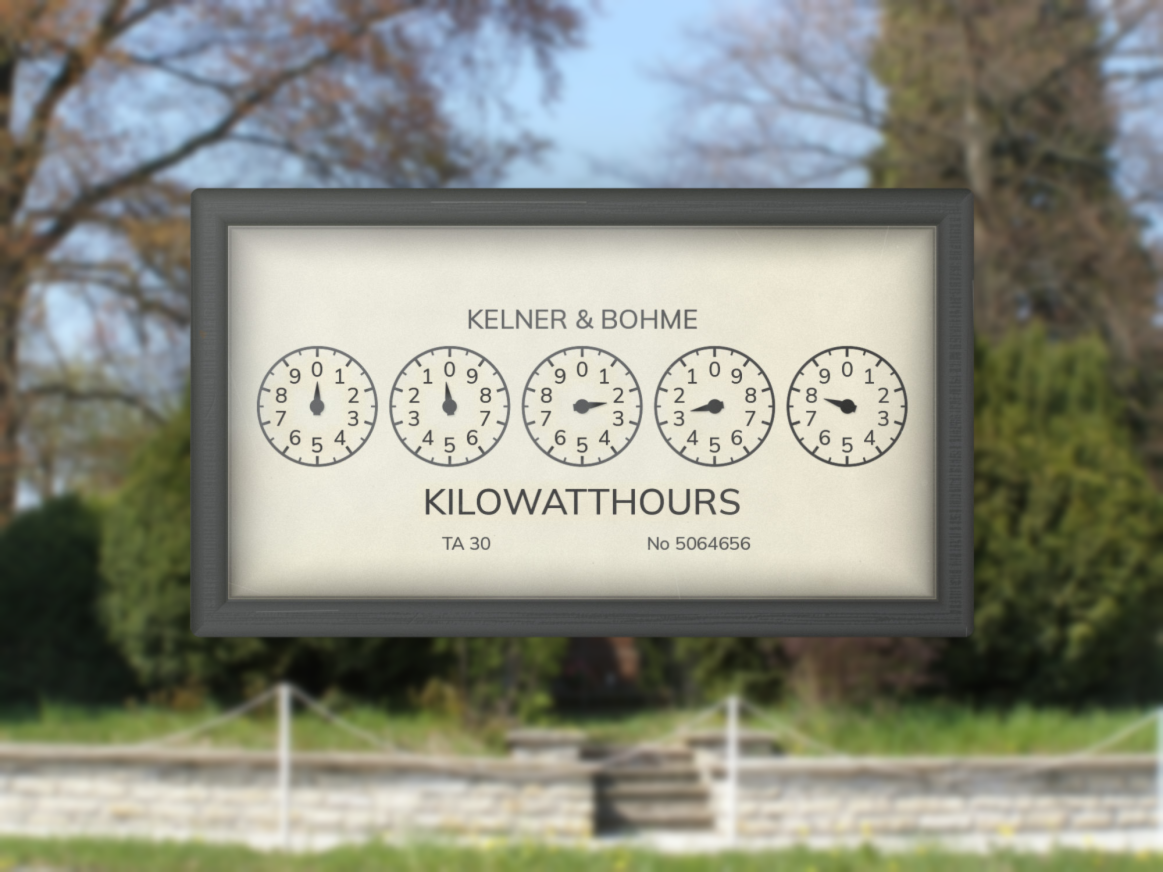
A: 228 kWh
